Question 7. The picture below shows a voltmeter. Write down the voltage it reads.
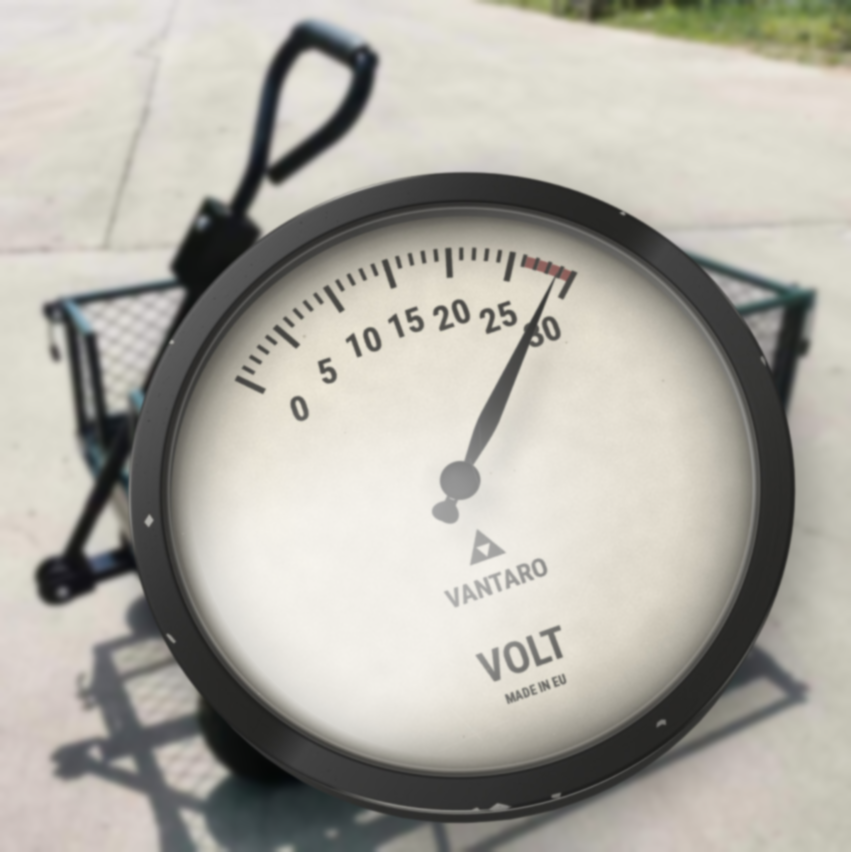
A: 29 V
